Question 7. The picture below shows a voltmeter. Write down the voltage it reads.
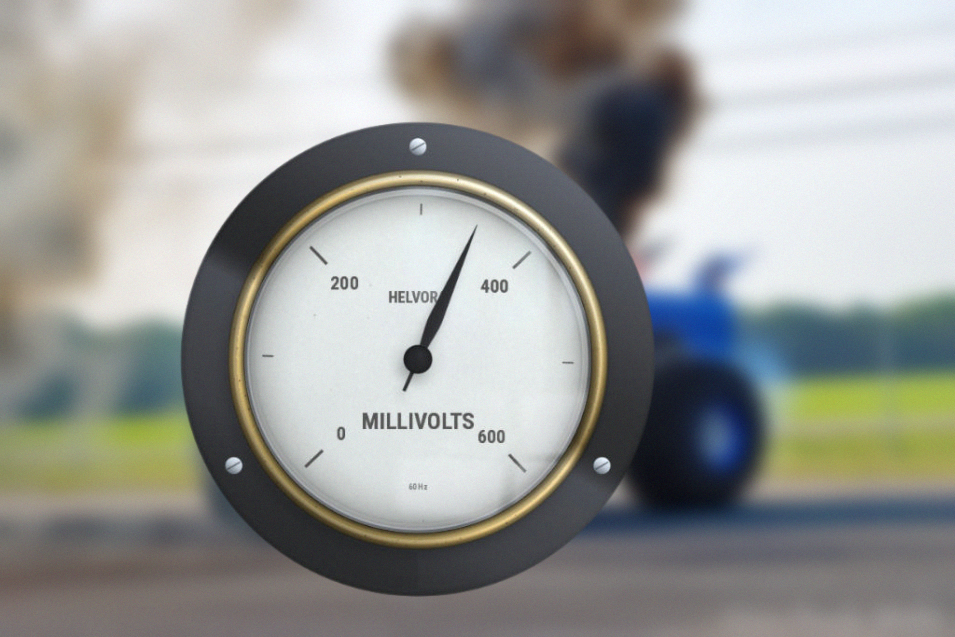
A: 350 mV
